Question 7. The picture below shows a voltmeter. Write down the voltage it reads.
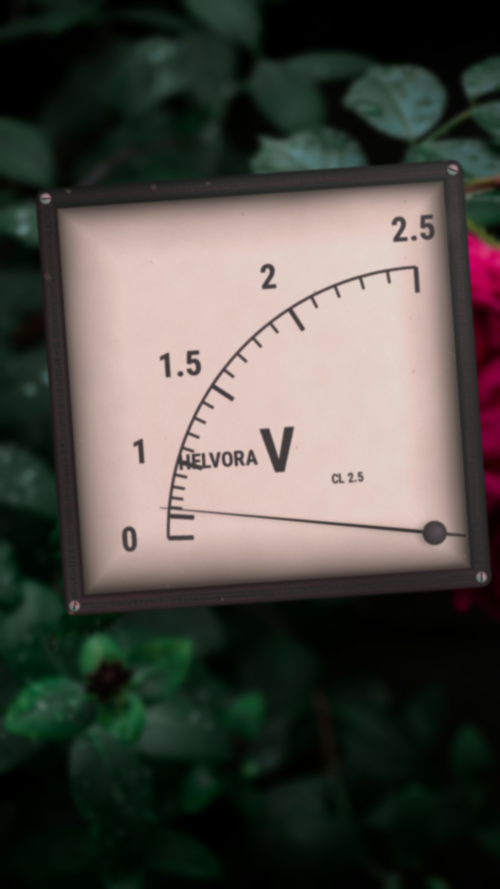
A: 0.6 V
